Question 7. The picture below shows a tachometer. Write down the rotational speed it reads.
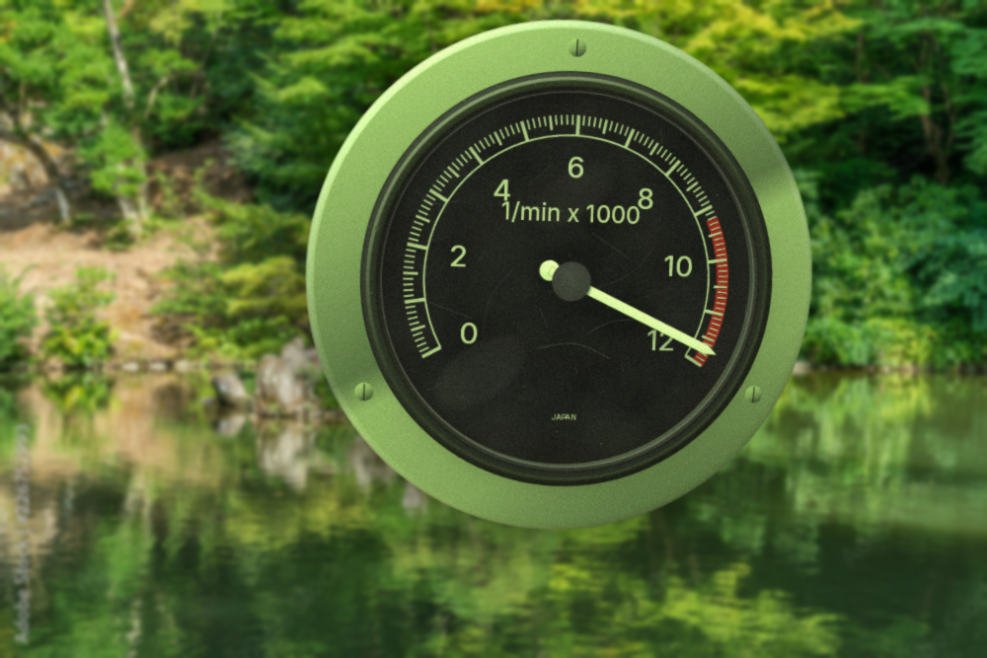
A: 11700 rpm
